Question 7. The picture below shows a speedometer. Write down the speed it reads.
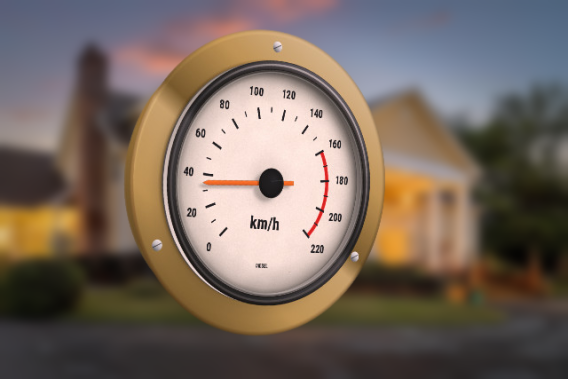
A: 35 km/h
